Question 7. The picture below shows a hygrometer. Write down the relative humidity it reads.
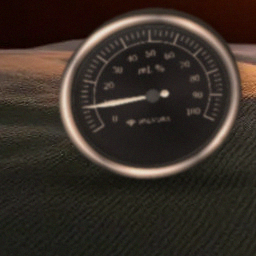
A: 10 %
